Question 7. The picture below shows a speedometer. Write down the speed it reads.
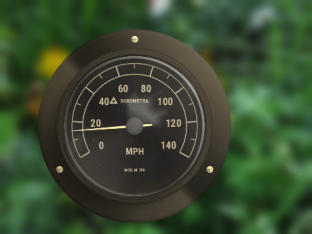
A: 15 mph
